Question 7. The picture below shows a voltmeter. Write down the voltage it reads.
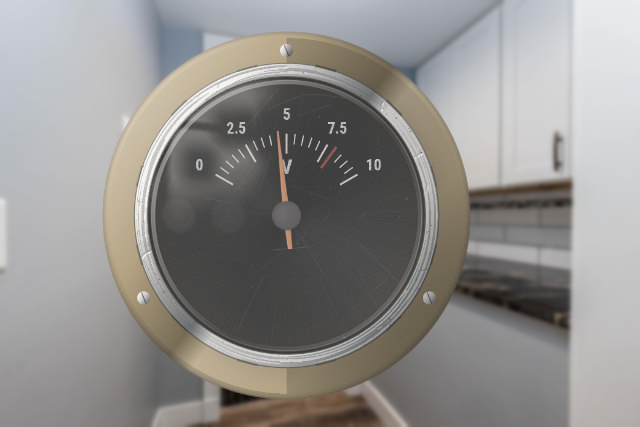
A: 4.5 V
